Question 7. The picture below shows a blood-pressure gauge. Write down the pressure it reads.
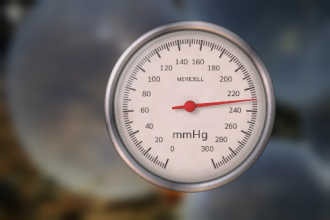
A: 230 mmHg
